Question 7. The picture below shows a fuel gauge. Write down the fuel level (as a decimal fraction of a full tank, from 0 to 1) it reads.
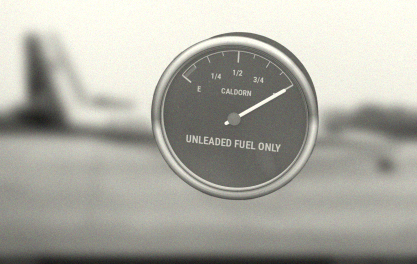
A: 1
